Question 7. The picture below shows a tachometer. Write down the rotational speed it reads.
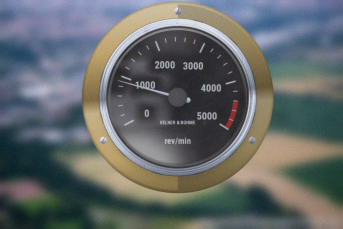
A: 900 rpm
